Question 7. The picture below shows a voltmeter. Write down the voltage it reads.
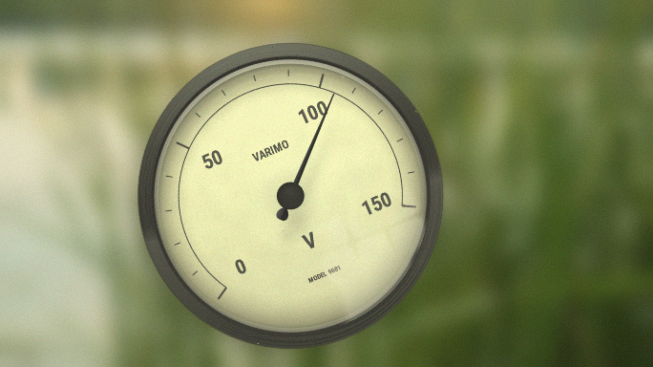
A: 105 V
